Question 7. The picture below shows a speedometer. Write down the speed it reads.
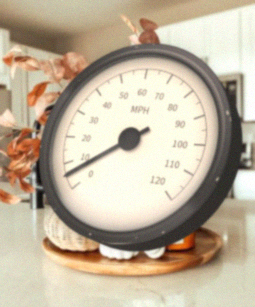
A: 5 mph
